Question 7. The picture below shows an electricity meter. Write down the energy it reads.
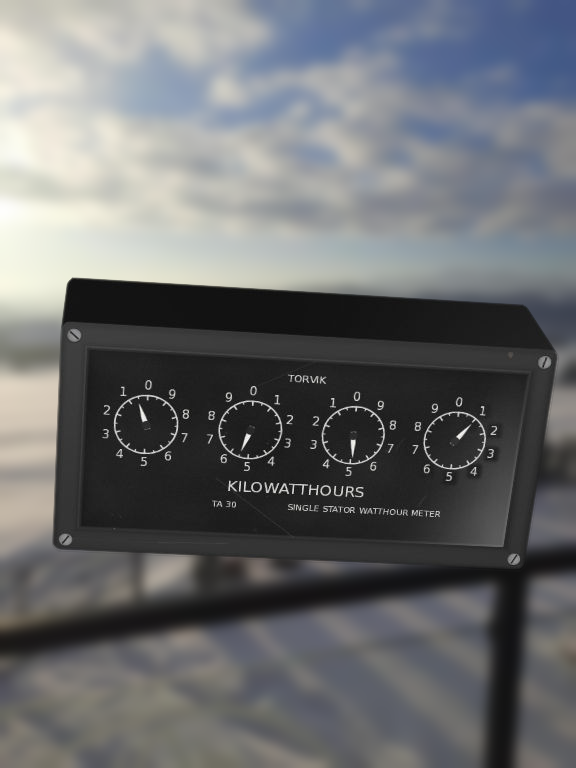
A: 551 kWh
